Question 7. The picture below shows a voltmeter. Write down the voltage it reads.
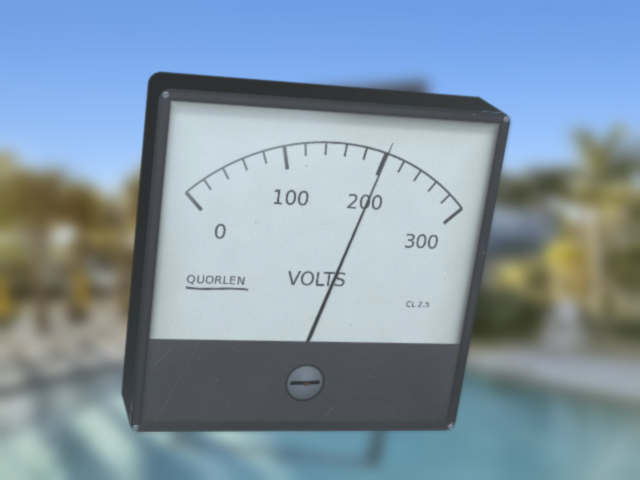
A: 200 V
